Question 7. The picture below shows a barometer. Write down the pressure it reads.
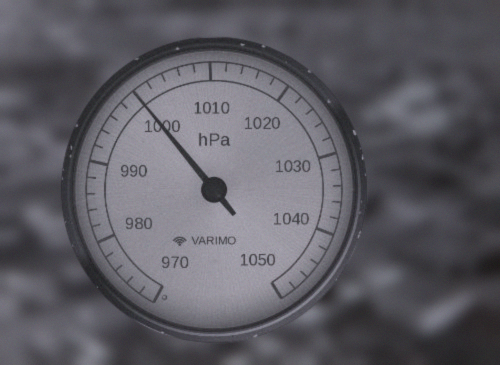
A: 1000 hPa
